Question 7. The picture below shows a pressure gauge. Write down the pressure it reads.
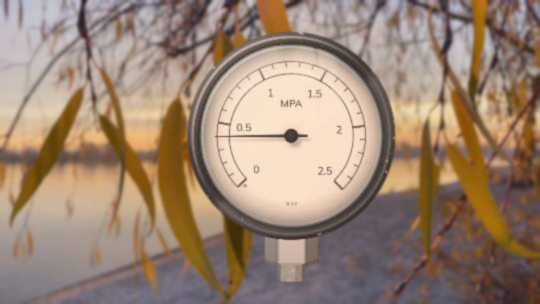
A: 0.4 MPa
